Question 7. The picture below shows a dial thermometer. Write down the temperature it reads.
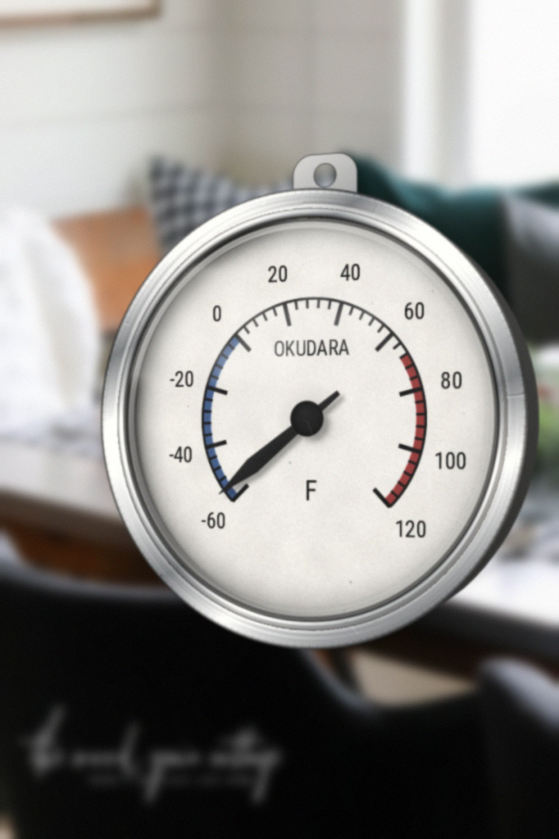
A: -56 °F
